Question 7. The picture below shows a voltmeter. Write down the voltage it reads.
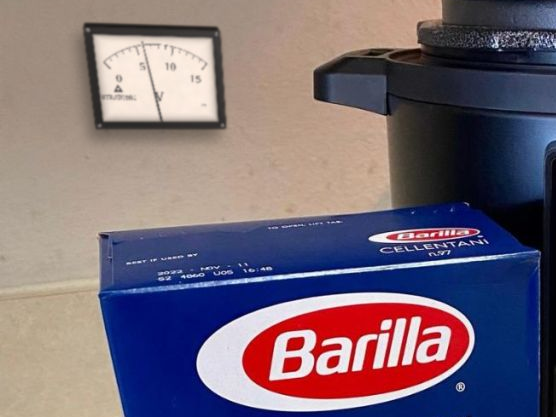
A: 6 V
